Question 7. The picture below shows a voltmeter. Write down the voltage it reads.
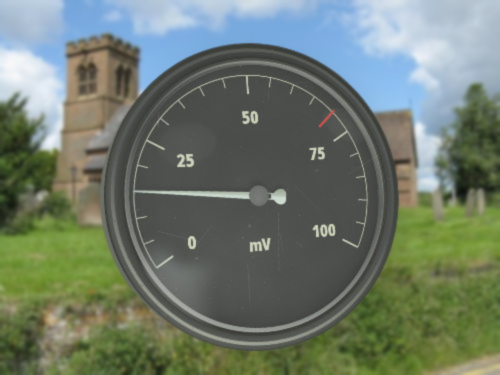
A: 15 mV
